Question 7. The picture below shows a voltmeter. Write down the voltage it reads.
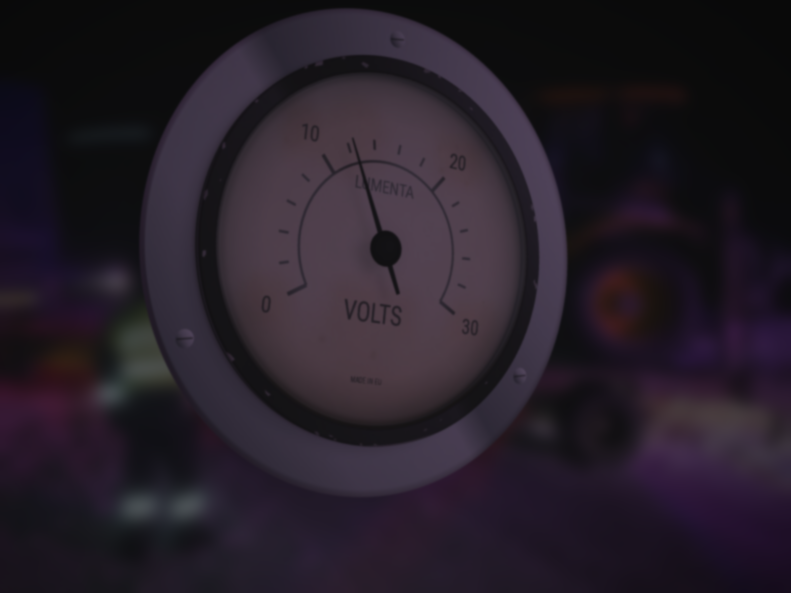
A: 12 V
